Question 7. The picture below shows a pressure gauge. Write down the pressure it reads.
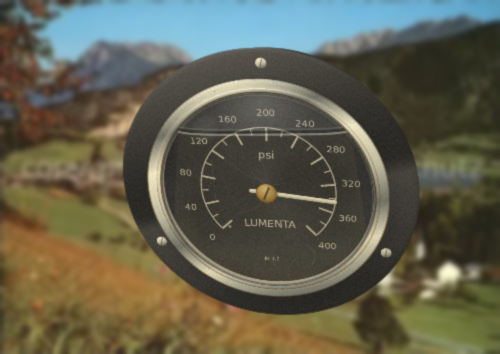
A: 340 psi
